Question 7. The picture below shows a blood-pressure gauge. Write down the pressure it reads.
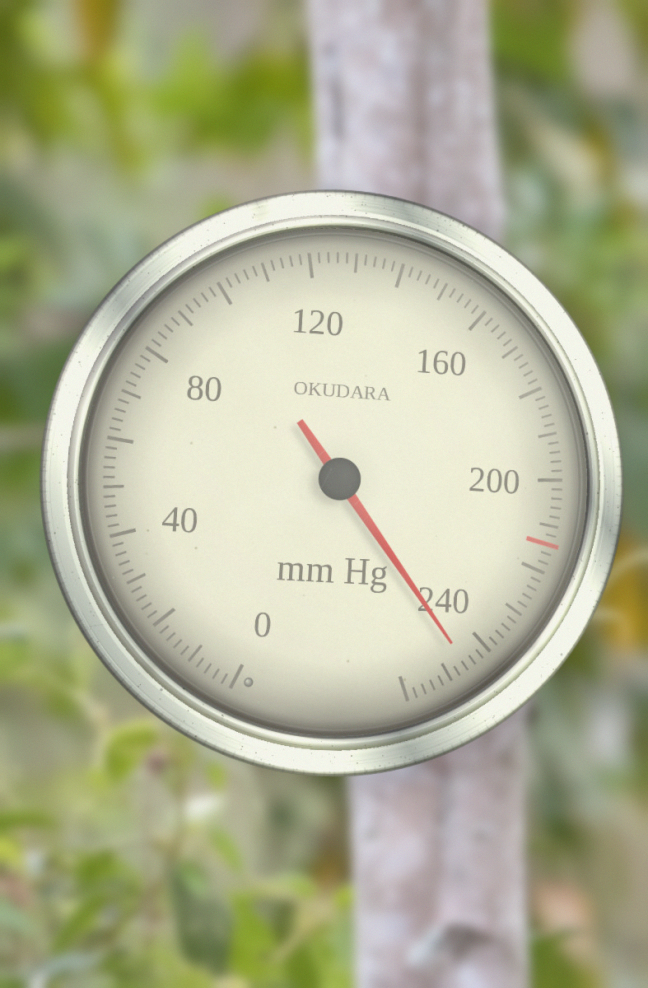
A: 246 mmHg
